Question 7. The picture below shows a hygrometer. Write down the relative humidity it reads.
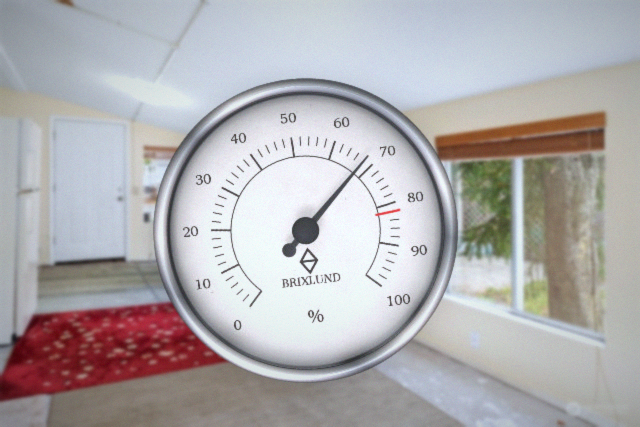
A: 68 %
